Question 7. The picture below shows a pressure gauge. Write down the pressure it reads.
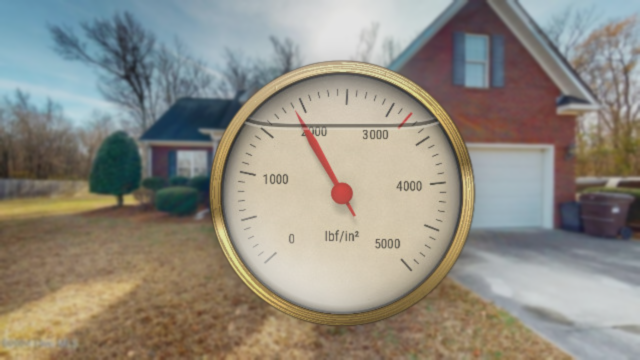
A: 1900 psi
